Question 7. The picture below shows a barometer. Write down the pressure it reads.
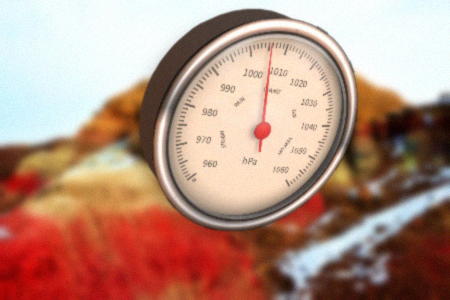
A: 1005 hPa
